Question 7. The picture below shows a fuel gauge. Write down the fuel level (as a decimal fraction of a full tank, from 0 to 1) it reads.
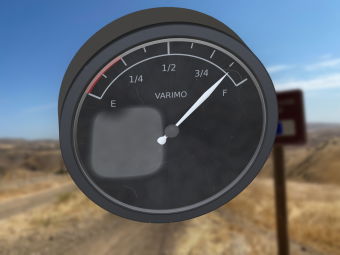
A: 0.875
